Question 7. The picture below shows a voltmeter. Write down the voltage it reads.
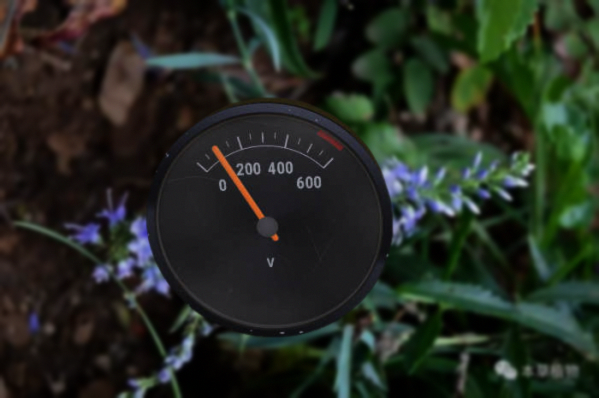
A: 100 V
